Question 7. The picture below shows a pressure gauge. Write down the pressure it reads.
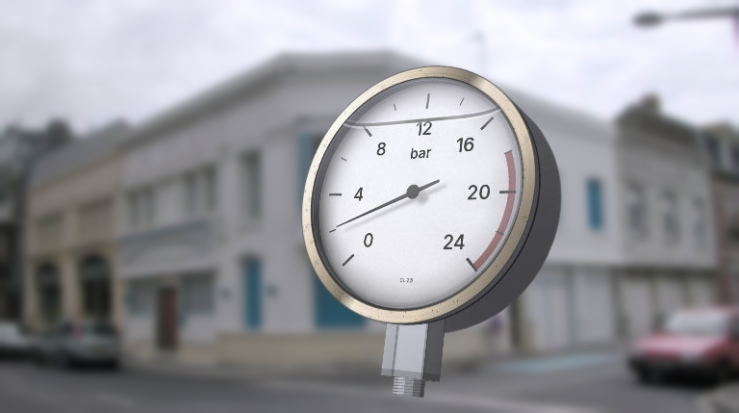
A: 2 bar
